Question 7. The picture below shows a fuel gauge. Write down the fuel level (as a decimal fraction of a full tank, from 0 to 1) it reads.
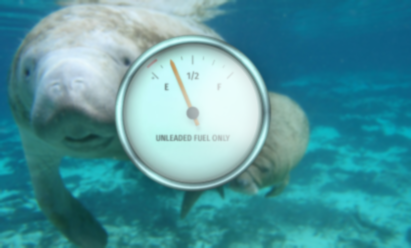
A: 0.25
